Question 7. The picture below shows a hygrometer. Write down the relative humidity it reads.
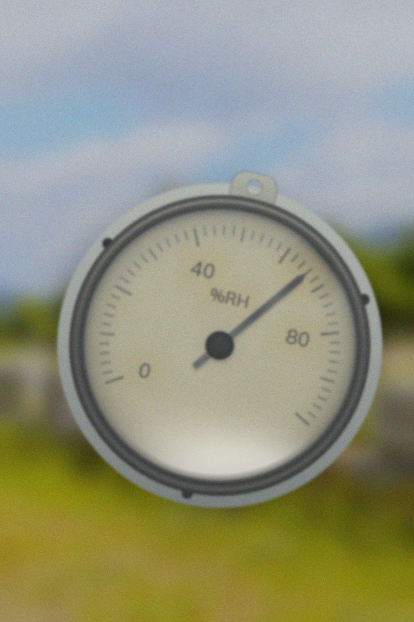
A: 66 %
